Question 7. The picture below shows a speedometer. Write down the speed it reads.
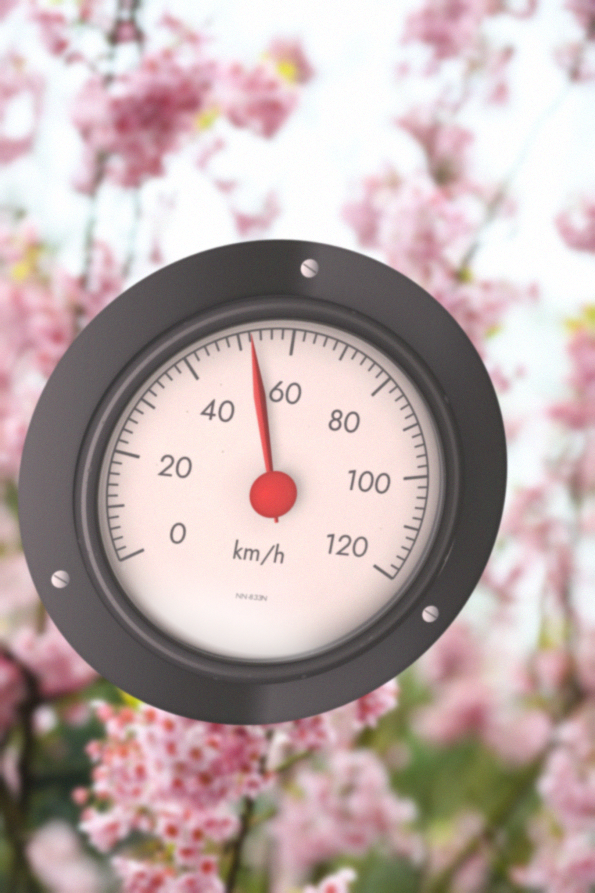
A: 52 km/h
